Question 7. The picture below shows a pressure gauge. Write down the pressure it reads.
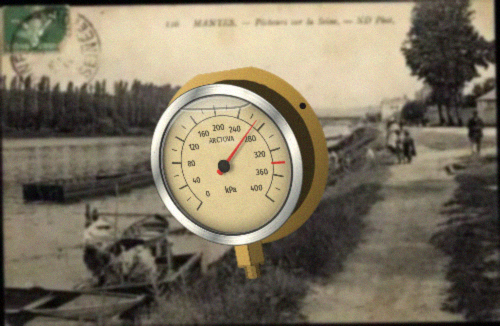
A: 270 kPa
